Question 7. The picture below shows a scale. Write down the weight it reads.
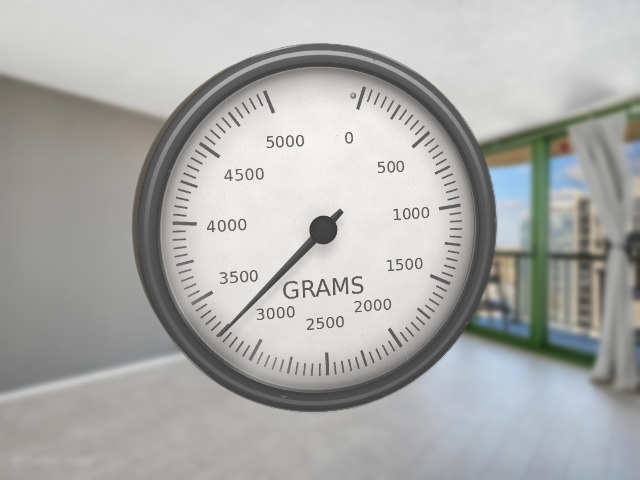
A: 3250 g
